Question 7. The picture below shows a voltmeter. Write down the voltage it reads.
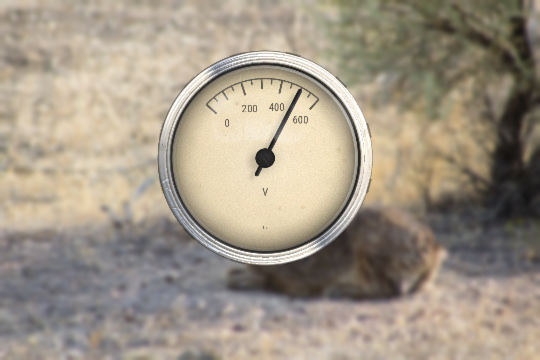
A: 500 V
